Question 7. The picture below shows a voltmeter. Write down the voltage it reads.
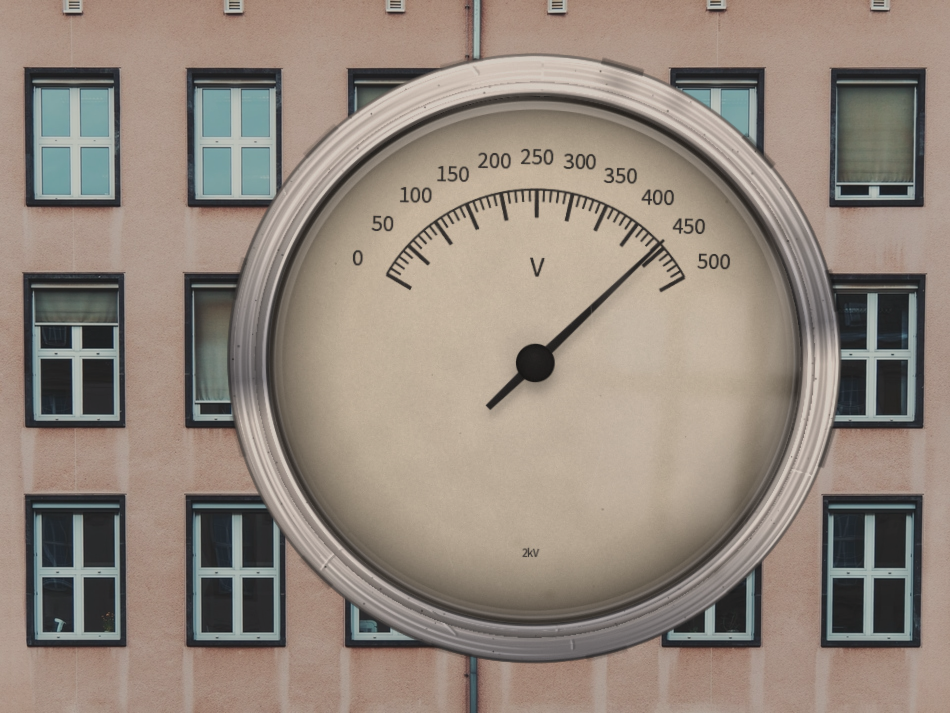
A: 440 V
